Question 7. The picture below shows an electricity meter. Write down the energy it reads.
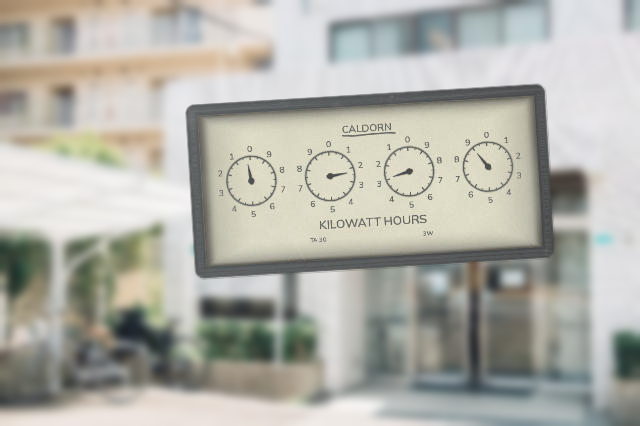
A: 229 kWh
